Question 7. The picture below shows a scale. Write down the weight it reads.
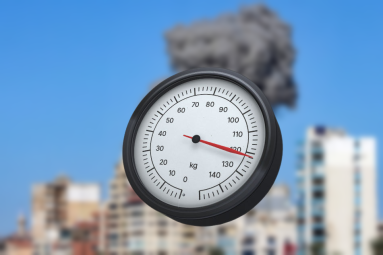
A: 122 kg
